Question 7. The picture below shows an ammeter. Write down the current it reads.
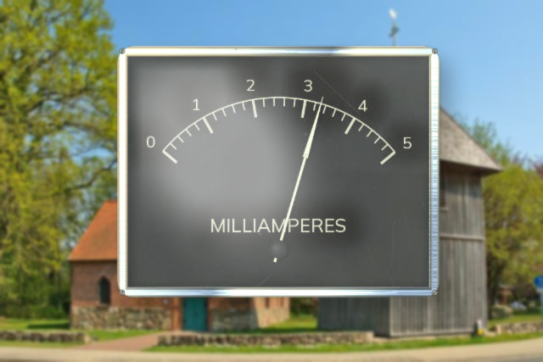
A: 3.3 mA
